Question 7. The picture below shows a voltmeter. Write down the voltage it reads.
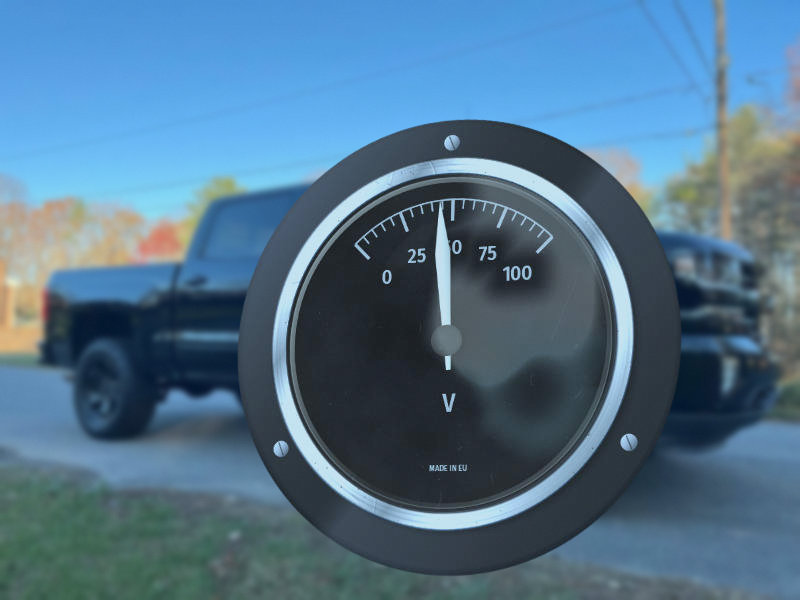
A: 45 V
